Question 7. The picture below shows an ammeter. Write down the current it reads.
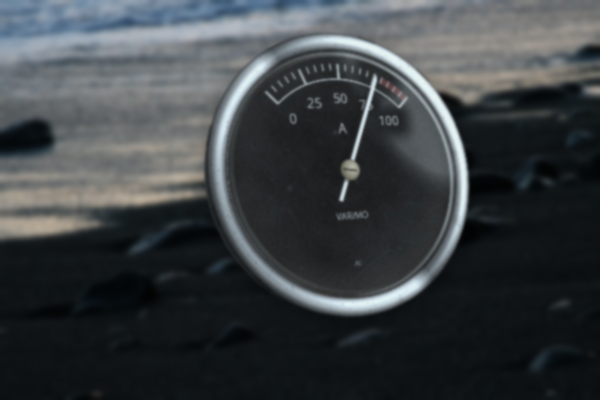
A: 75 A
